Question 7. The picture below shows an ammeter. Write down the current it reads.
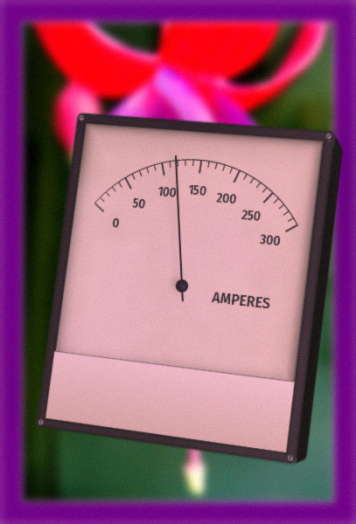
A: 120 A
